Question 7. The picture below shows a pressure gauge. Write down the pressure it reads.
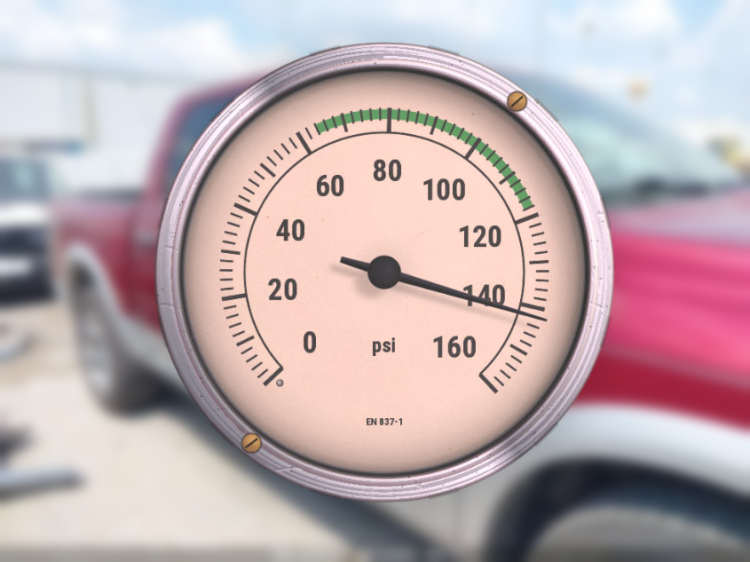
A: 142 psi
